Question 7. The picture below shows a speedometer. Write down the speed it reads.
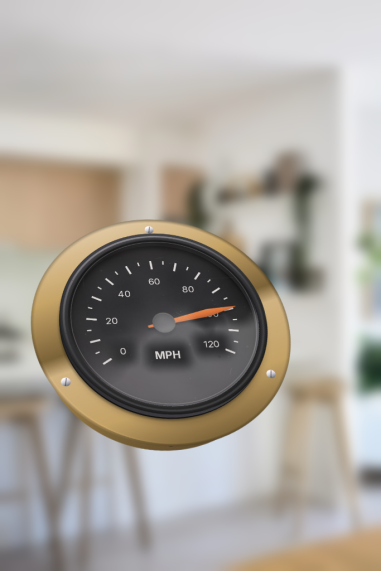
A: 100 mph
